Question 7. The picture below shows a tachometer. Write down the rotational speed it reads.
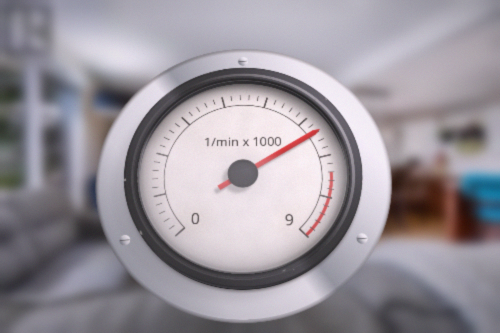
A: 6400 rpm
